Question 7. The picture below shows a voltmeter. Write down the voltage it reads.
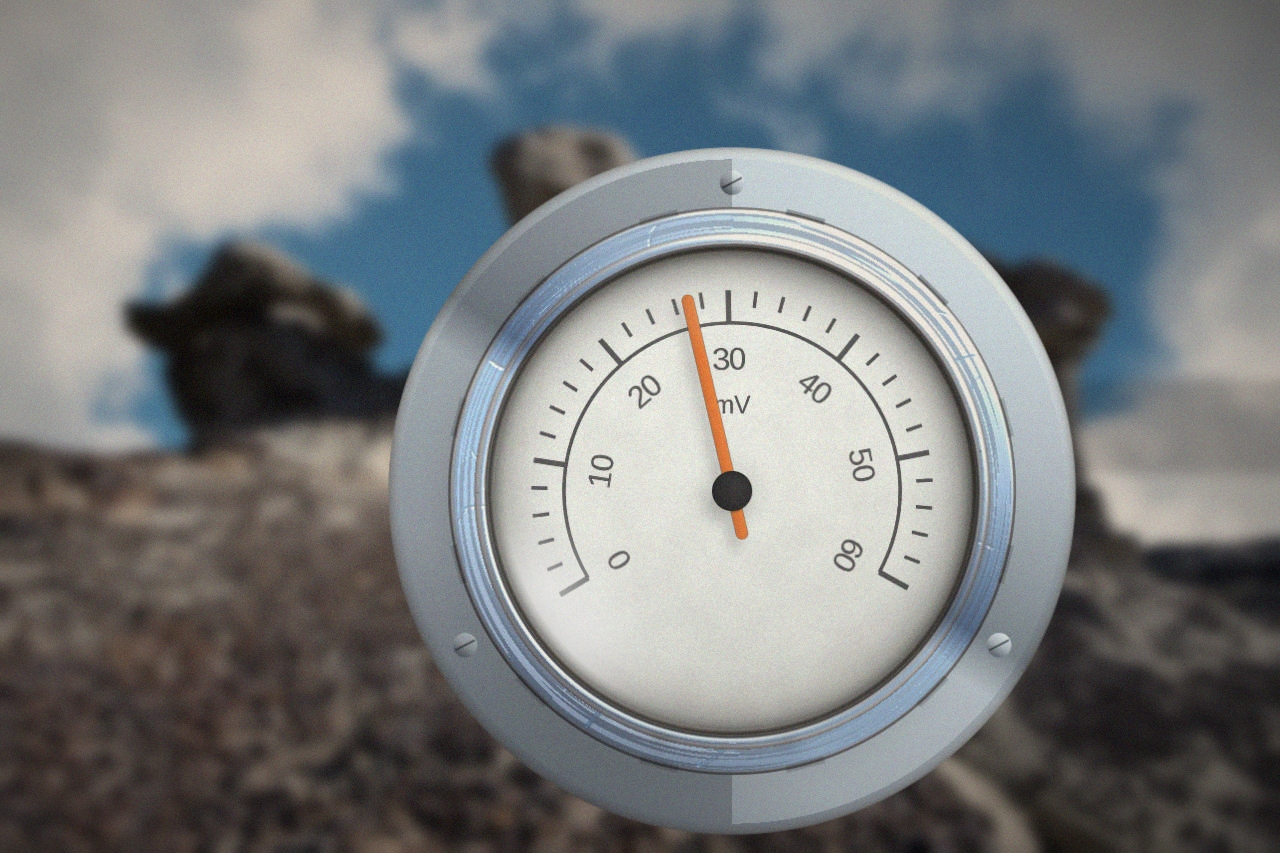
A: 27 mV
